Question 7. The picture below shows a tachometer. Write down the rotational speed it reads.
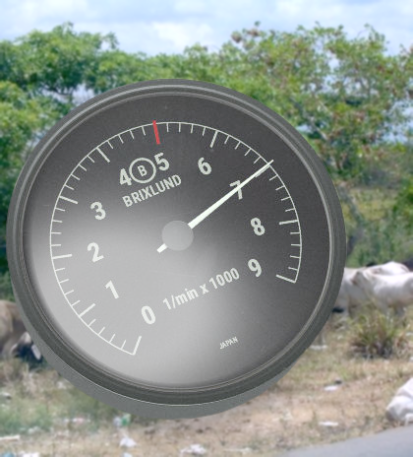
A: 7000 rpm
